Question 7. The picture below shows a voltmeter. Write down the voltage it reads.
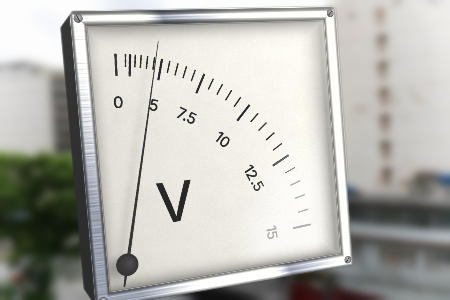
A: 4.5 V
